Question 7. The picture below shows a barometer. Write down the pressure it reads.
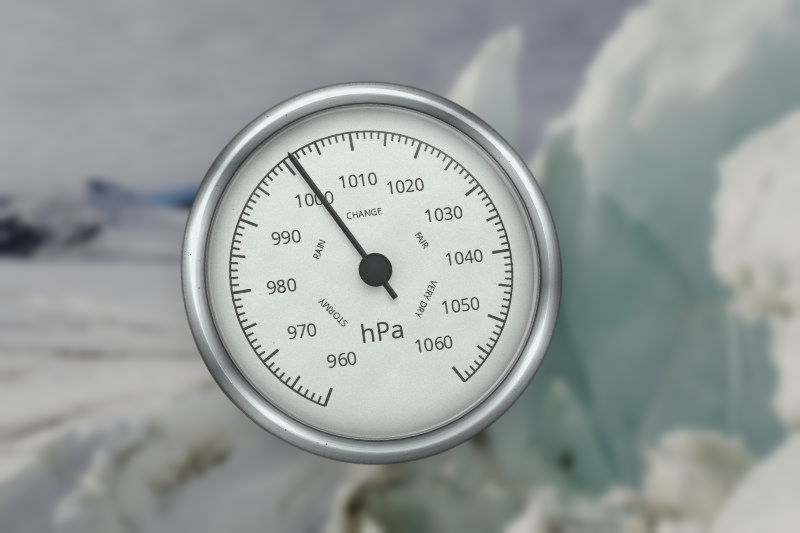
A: 1001 hPa
